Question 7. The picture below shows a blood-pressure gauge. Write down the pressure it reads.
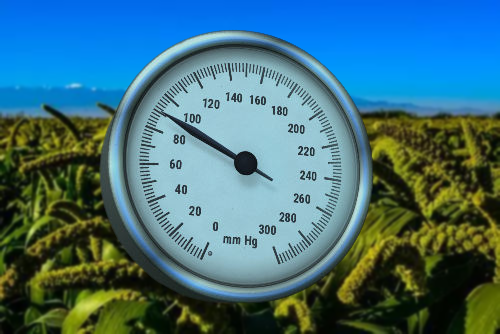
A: 90 mmHg
